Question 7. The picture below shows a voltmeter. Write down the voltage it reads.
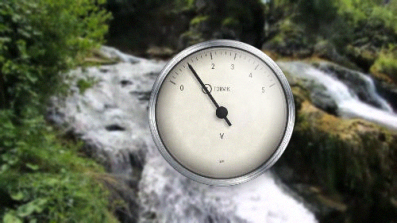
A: 1 V
